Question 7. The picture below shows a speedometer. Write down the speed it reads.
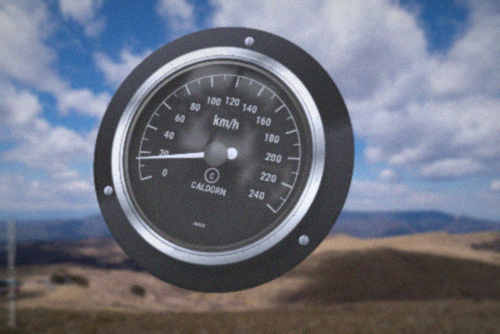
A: 15 km/h
